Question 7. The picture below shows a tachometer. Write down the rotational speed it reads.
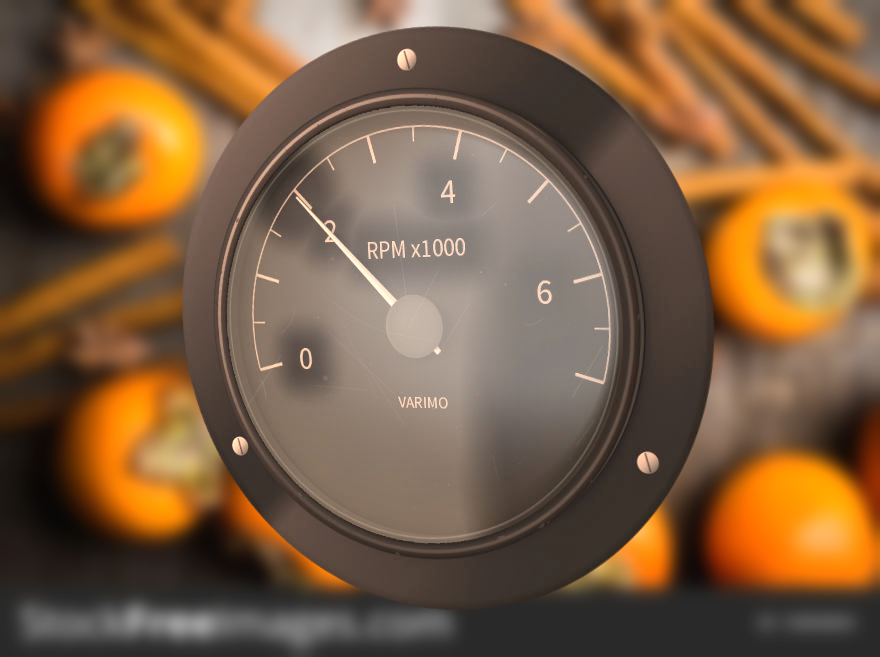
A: 2000 rpm
